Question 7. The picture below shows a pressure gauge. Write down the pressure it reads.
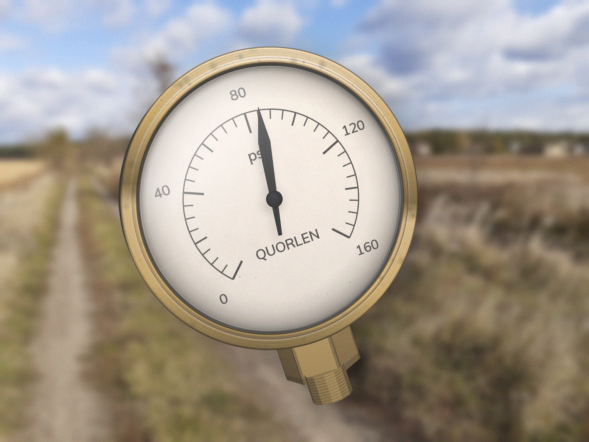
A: 85 psi
